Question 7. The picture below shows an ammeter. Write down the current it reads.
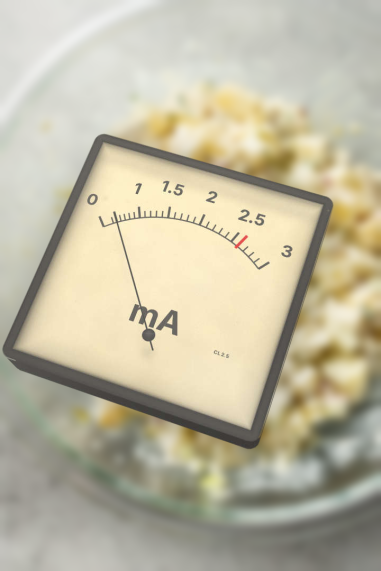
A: 0.5 mA
